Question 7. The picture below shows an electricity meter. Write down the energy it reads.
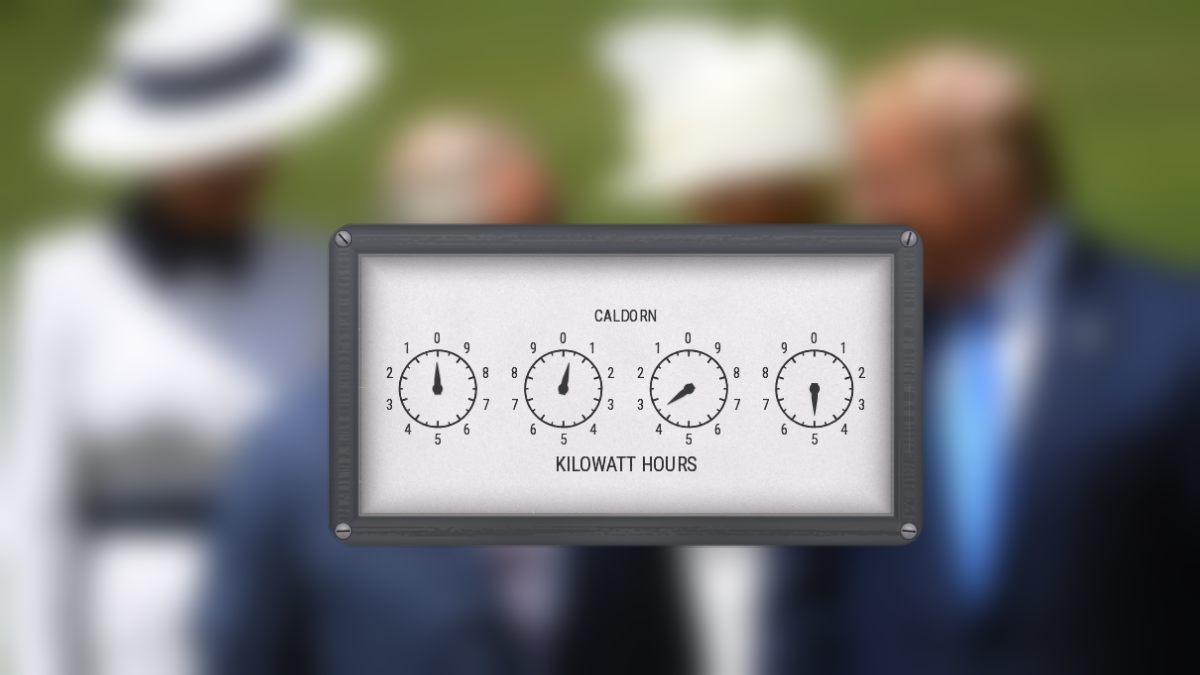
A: 35 kWh
